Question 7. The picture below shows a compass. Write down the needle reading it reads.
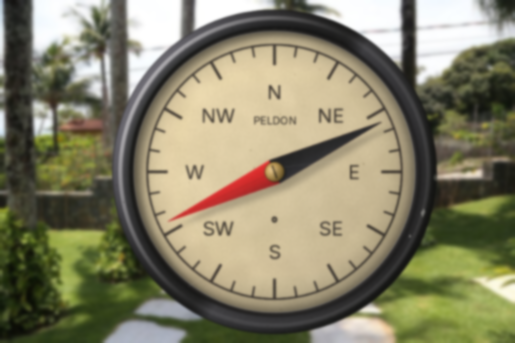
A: 245 °
